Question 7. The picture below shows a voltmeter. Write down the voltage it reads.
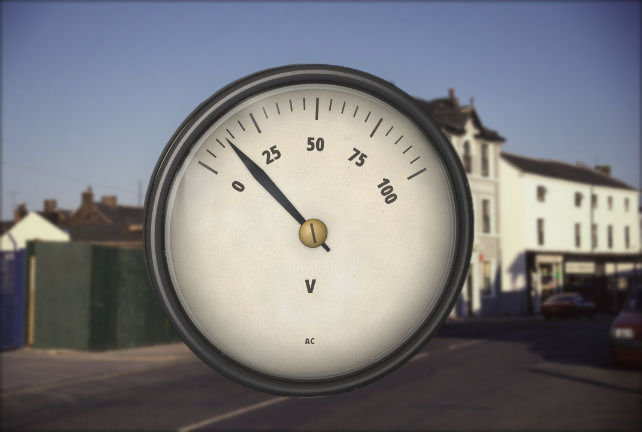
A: 12.5 V
